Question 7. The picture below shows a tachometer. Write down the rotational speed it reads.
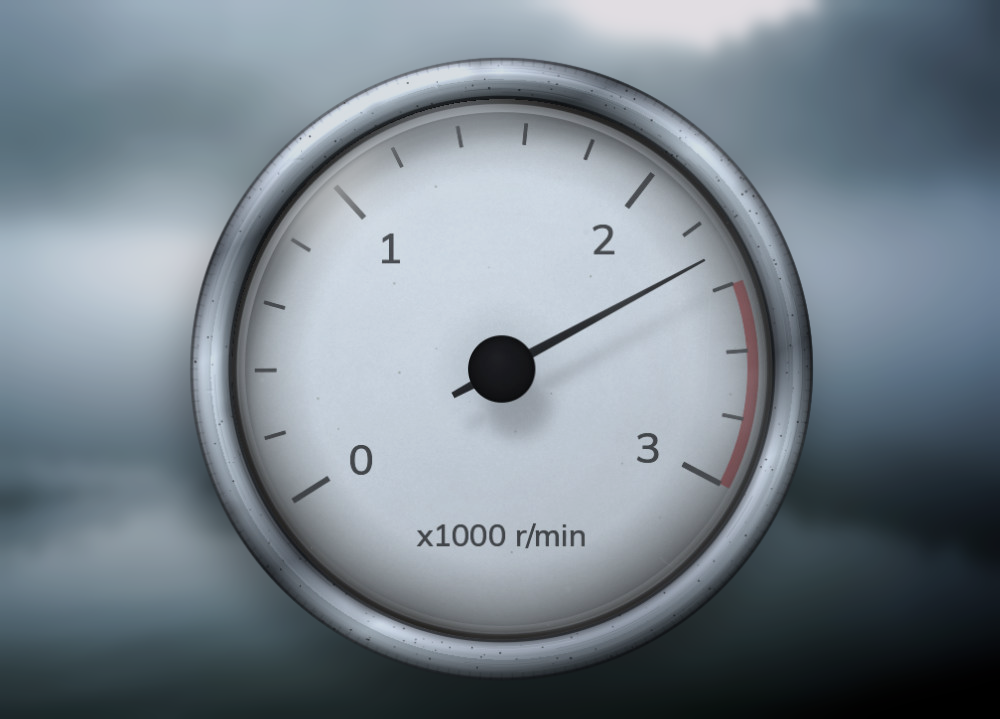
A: 2300 rpm
